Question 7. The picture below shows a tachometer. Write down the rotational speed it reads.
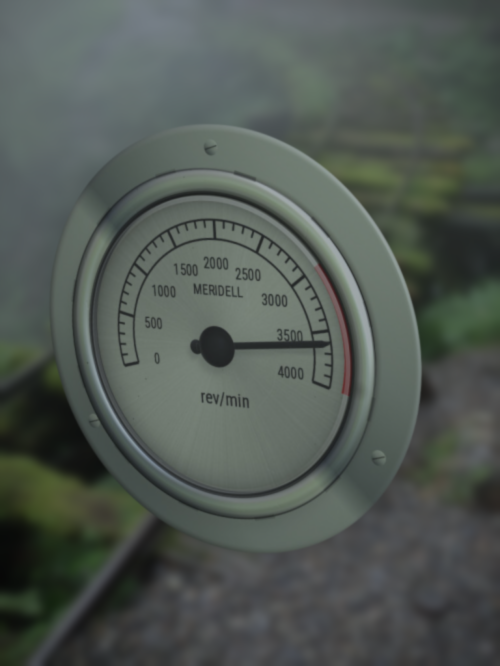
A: 3600 rpm
